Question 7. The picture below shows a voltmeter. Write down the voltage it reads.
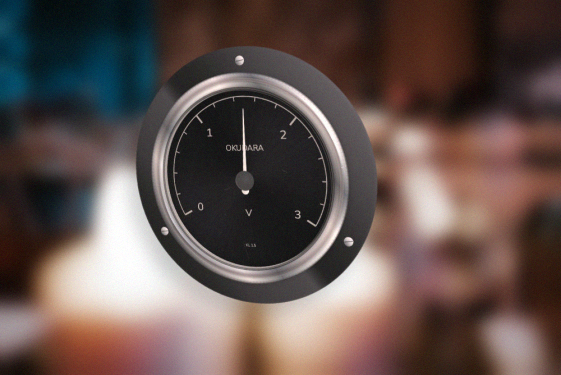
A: 1.5 V
